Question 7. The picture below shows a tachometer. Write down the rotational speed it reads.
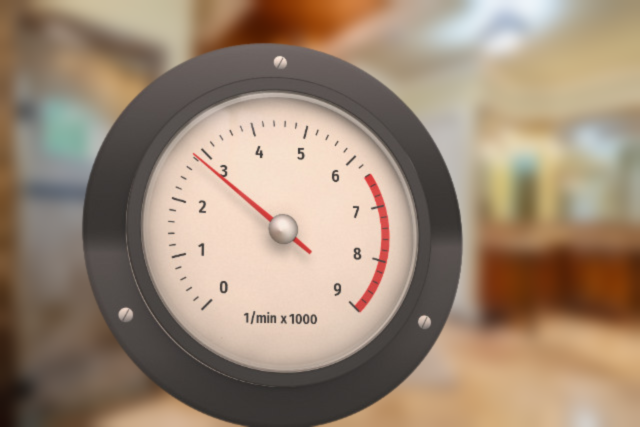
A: 2800 rpm
